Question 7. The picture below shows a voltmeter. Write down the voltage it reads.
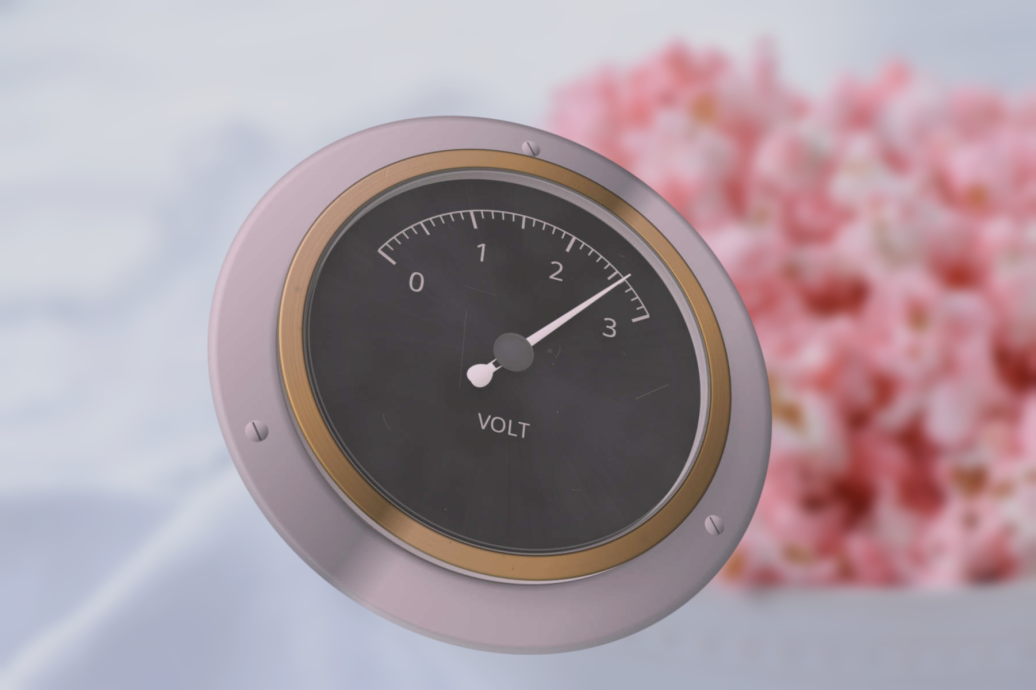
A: 2.6 V
